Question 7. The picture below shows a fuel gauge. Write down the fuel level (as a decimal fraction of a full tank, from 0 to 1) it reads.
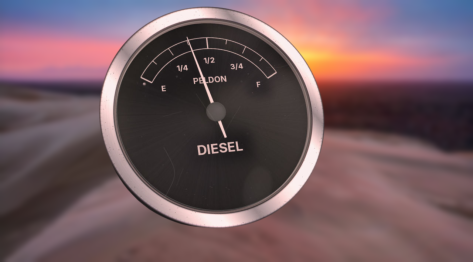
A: 0.375
